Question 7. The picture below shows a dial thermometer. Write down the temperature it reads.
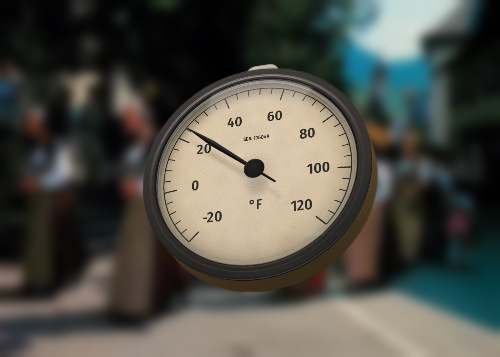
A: 24 °F
